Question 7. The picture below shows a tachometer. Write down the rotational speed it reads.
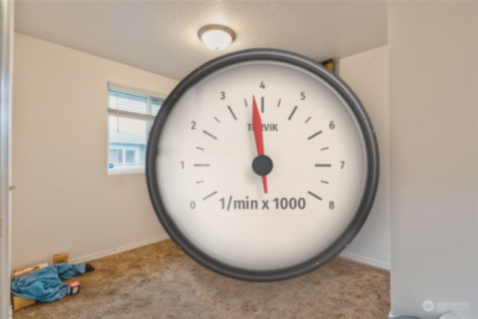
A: 3750 rpm
